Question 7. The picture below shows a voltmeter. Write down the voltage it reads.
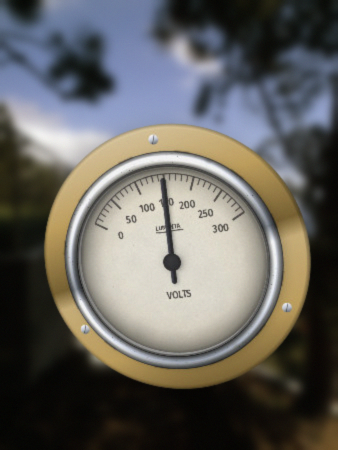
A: 150 V
